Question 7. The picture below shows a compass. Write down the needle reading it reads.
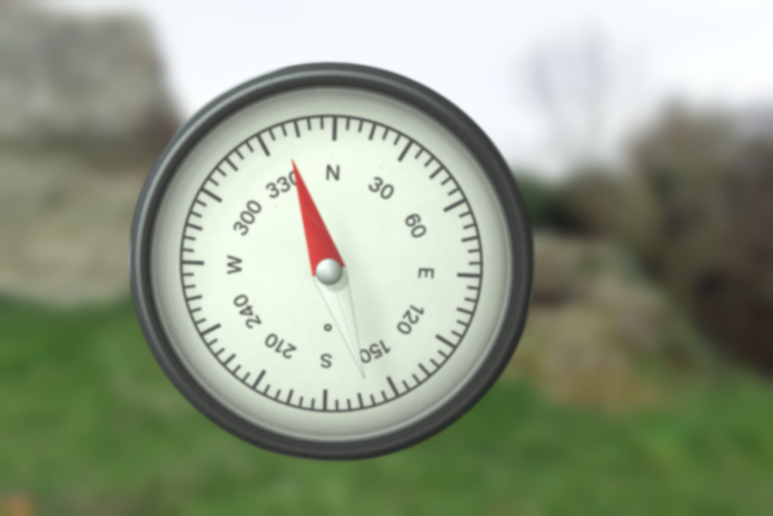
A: 340 °
